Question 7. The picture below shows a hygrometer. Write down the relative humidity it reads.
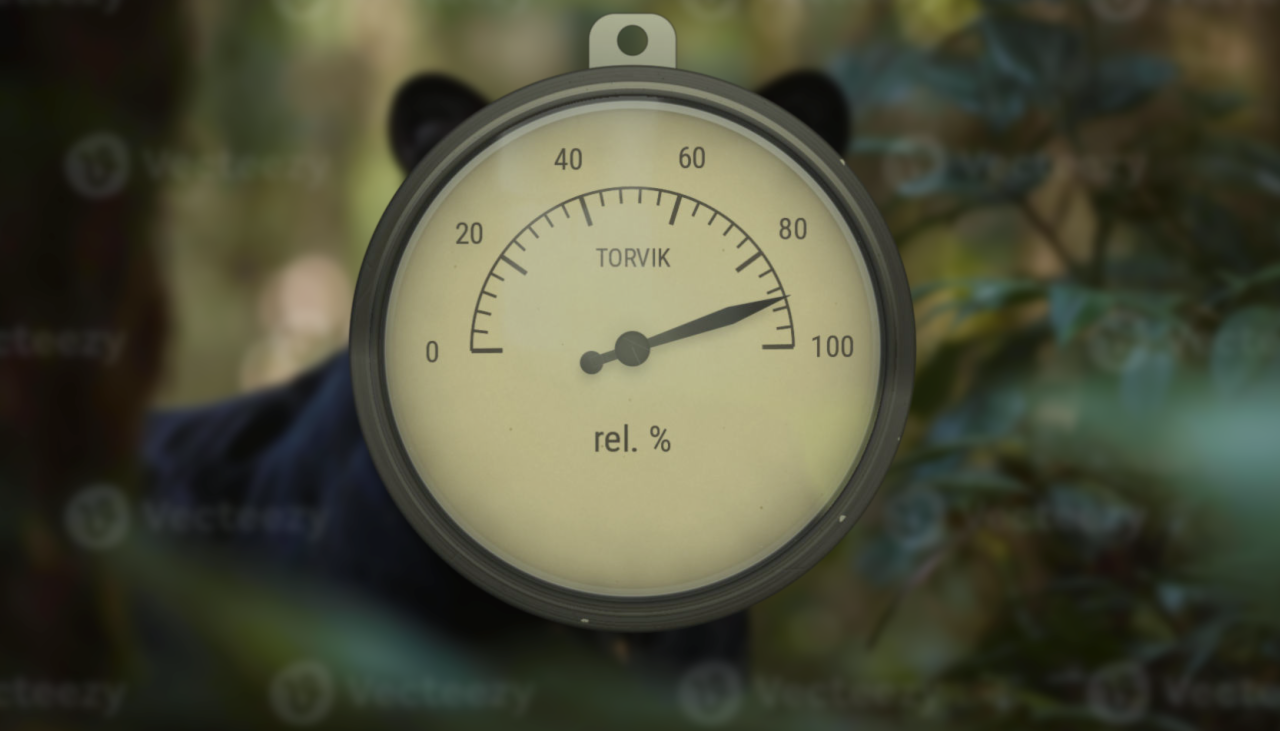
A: 90 %
